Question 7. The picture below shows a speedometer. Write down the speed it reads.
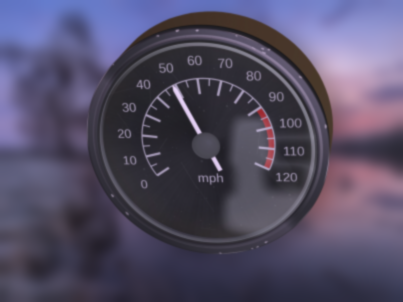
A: 50 mph
